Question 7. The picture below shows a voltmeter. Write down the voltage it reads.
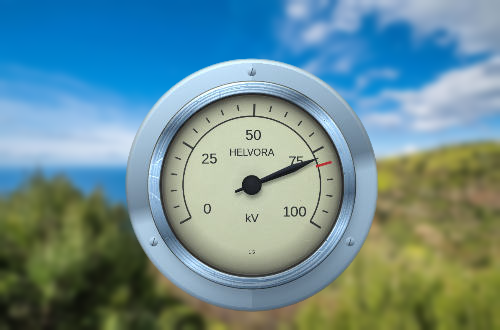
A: 77.5 kV
